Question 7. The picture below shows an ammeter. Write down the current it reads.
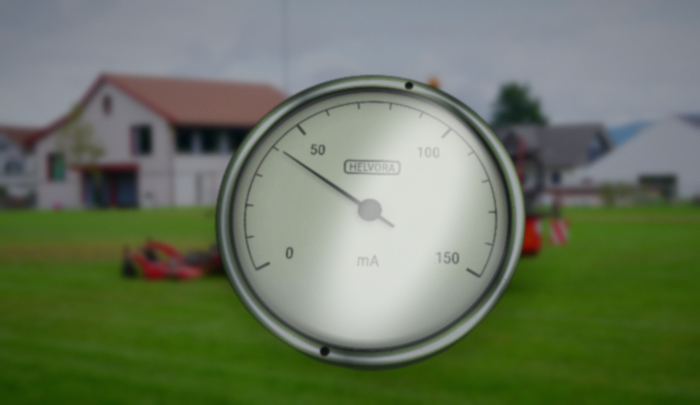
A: 40 mA
